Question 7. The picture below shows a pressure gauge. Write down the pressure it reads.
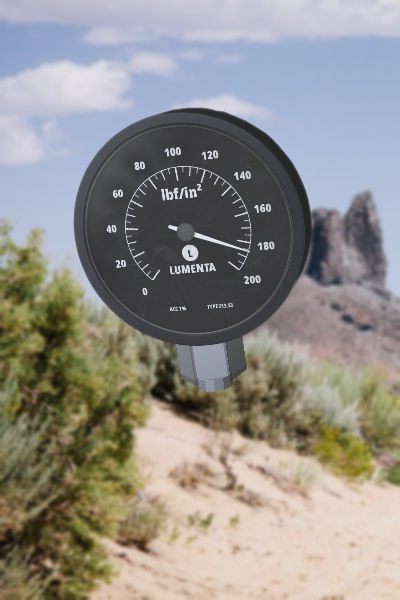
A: 185 psi
